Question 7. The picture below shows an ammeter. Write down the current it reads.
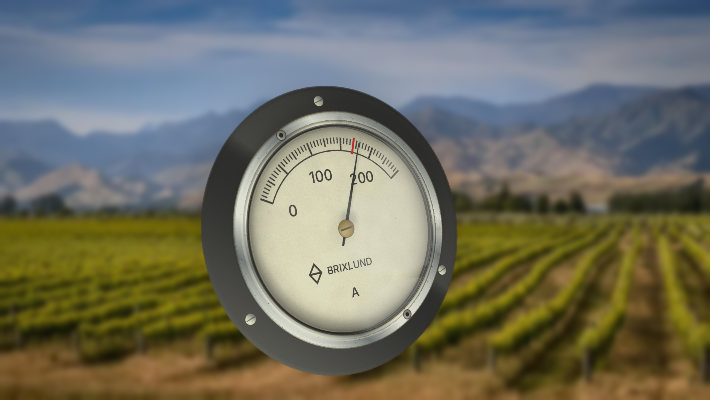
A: 175 A
